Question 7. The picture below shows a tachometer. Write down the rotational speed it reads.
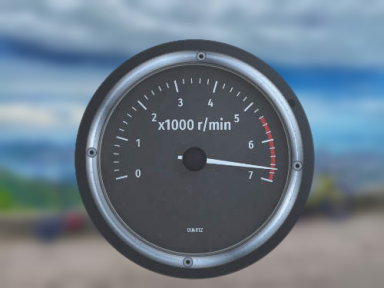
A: 6700 rpm
